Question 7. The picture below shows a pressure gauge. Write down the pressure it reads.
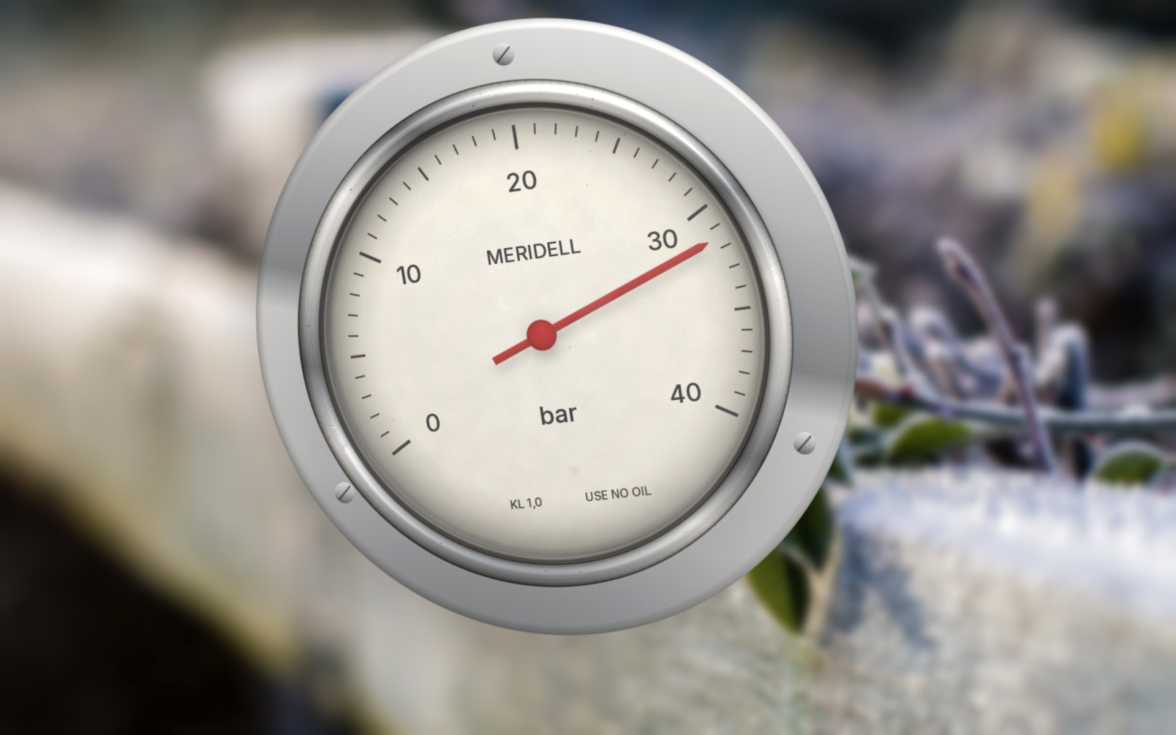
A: 31.5 bar
